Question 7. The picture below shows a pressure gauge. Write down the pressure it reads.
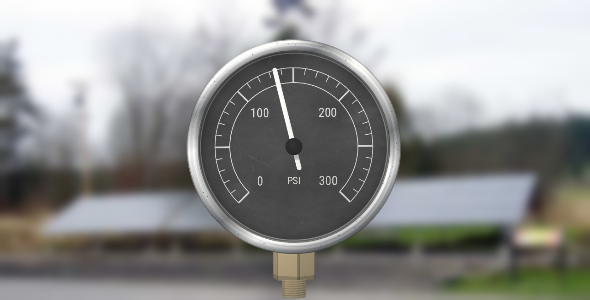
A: 135 psi
